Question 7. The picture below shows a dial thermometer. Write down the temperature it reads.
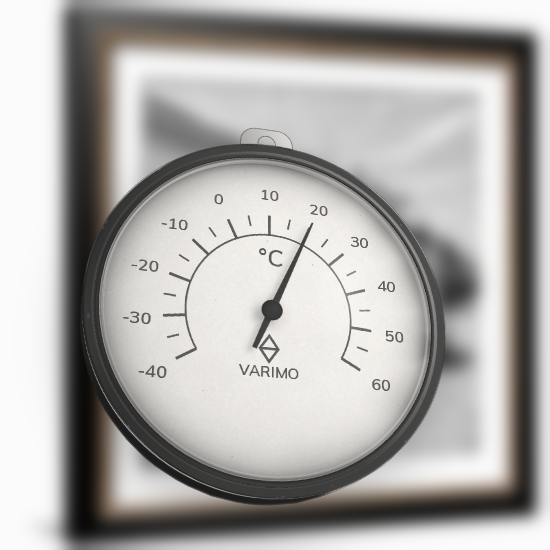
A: 20 °C
